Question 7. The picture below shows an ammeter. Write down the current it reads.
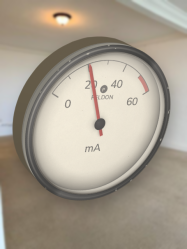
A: 20 mA
